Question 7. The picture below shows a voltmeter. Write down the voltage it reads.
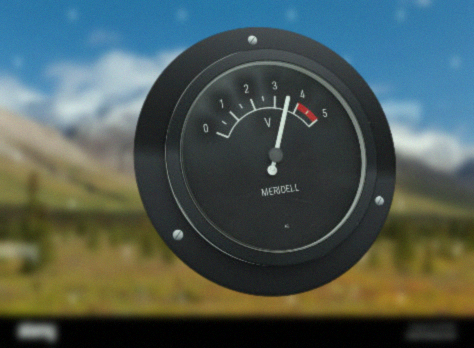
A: 3.5 V
